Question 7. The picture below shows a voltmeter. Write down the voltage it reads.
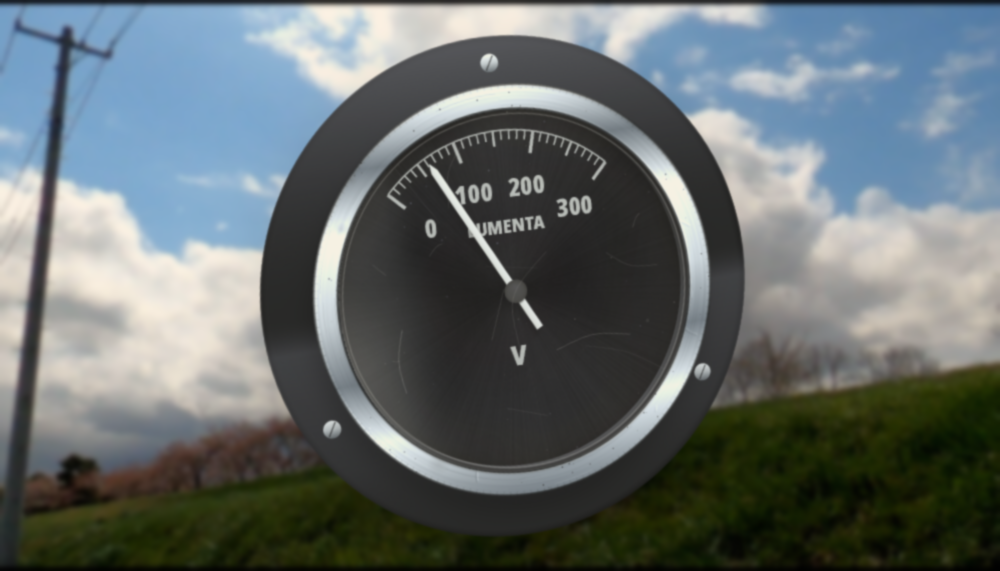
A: 60 V
